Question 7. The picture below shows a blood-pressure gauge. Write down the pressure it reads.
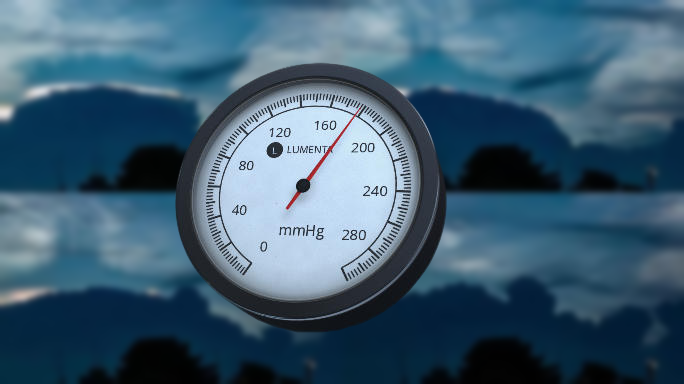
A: 180 mmHg
